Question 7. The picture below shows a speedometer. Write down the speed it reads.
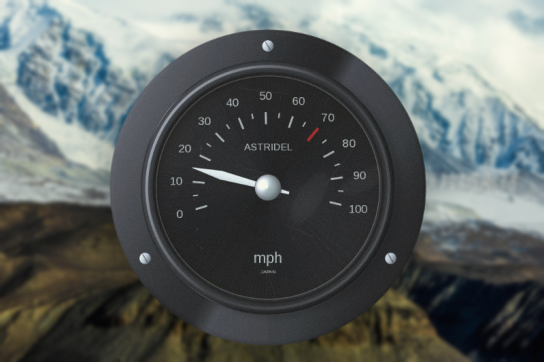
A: 15 mph
